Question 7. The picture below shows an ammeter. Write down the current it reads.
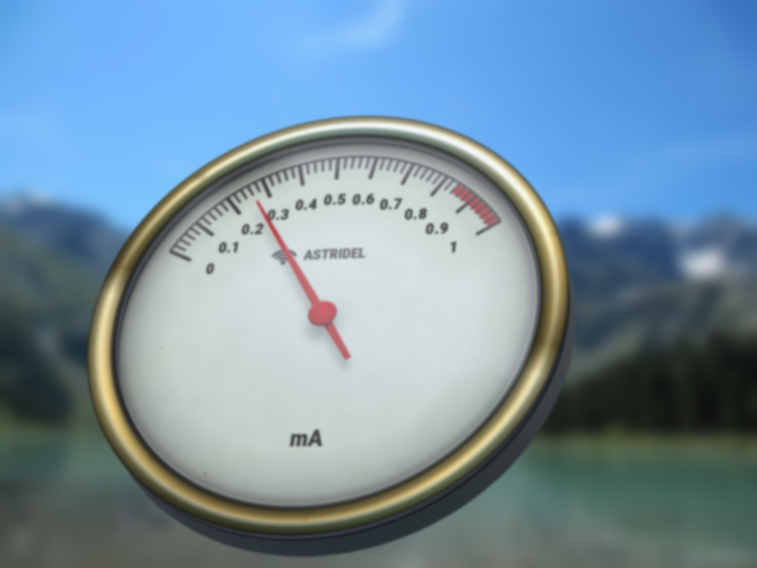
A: 0.26 mA
